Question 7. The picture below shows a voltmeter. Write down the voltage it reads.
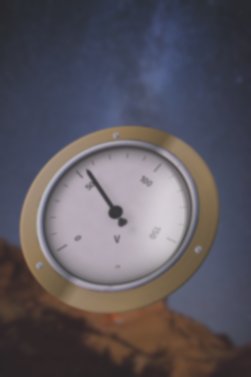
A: 55 V
